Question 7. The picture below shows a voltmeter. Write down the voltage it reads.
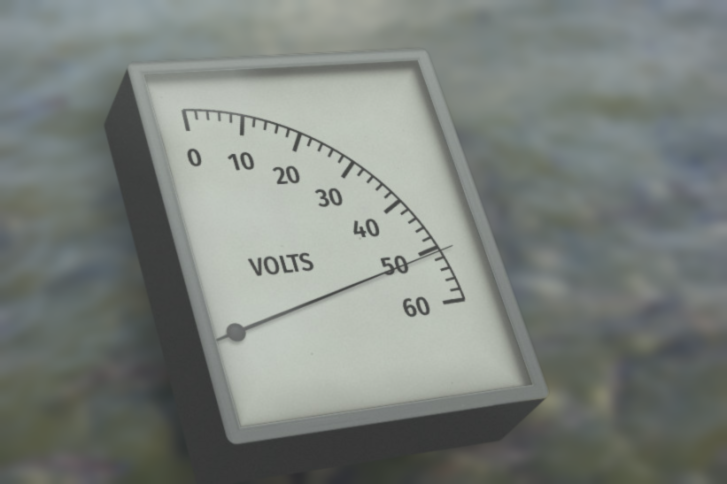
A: 51 V
